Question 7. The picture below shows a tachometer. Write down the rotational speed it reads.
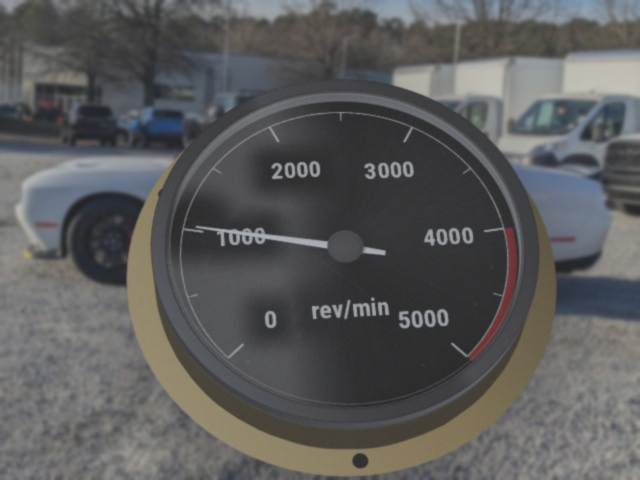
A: 1000 rpm
